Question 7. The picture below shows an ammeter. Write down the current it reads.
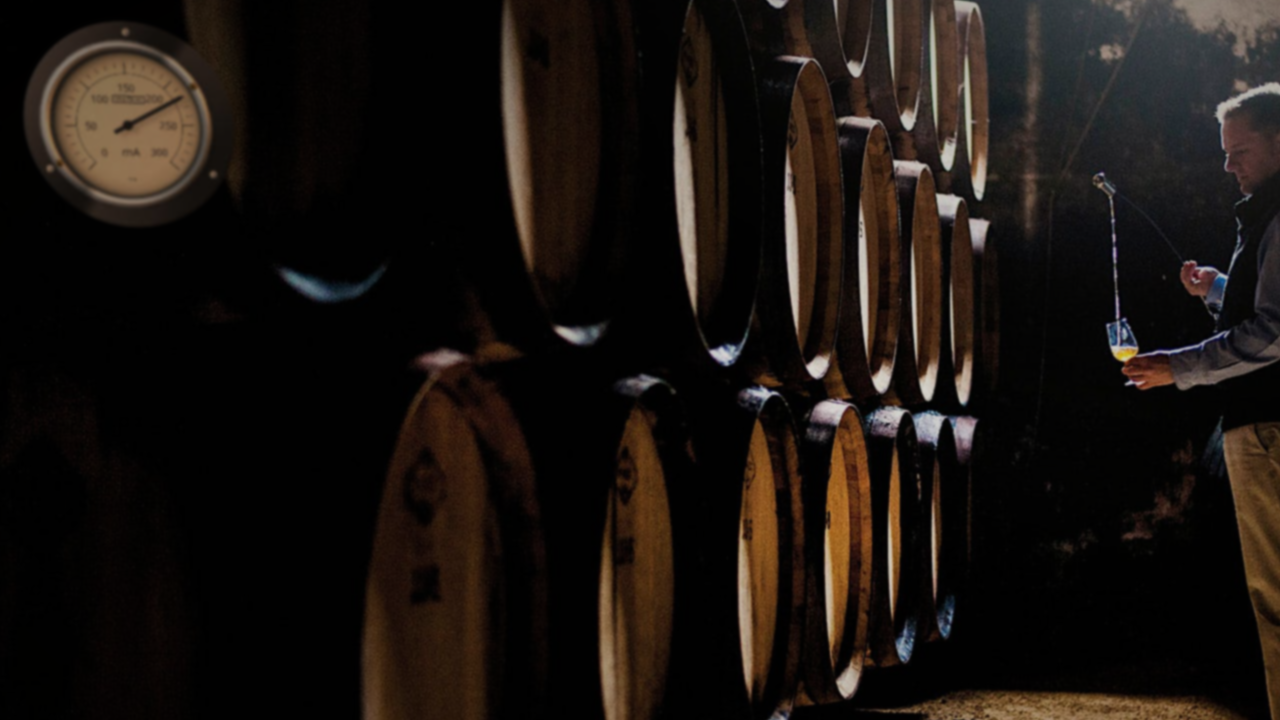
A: 220 mA
